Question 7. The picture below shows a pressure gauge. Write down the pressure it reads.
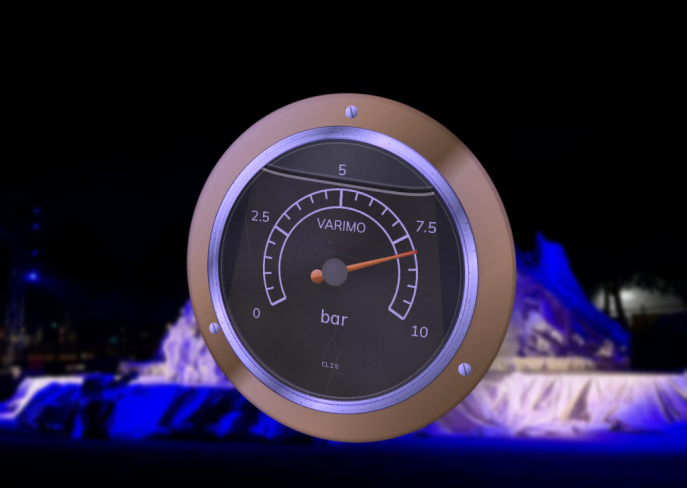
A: 8 bar
